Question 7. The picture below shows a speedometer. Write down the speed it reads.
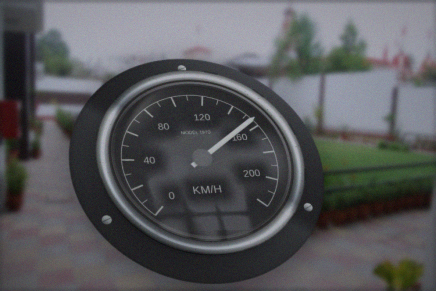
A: 155 km/h
